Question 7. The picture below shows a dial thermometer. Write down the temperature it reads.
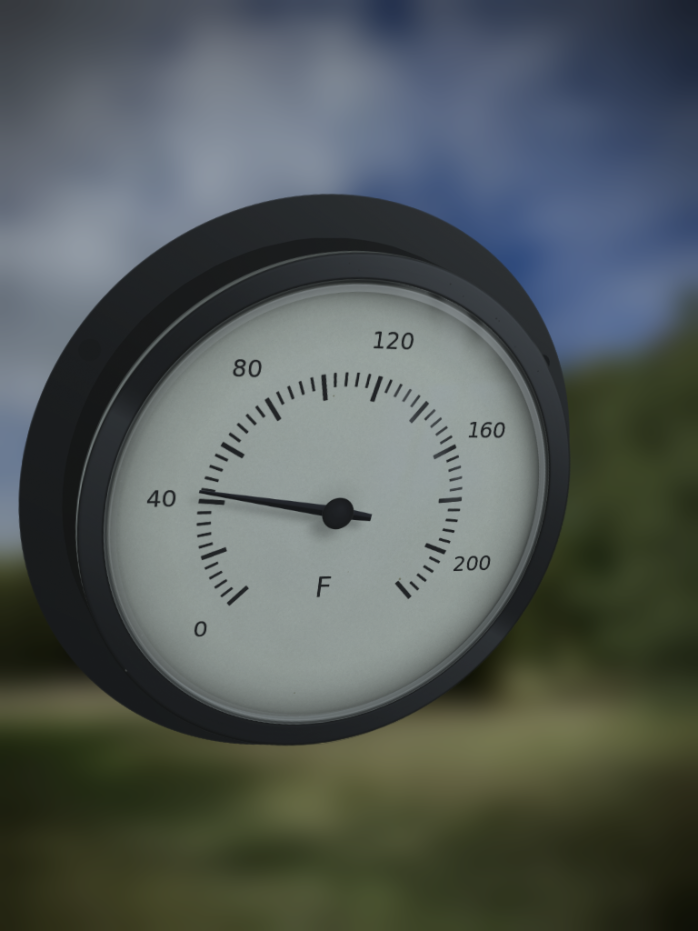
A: 44 °F
